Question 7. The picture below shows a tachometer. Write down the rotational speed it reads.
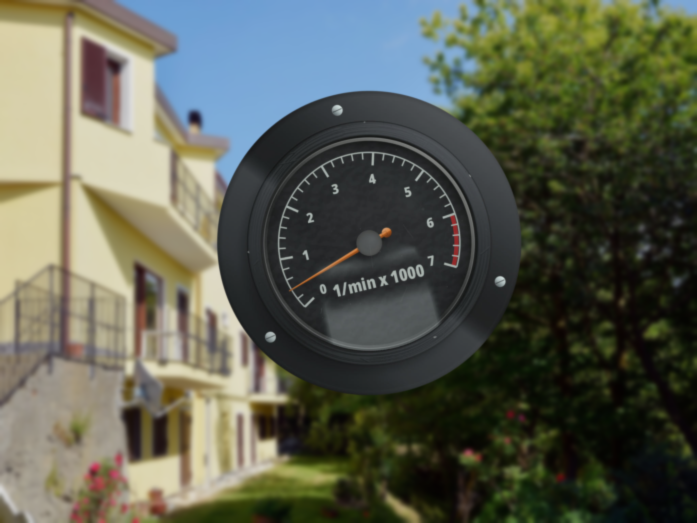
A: 400 rpm
